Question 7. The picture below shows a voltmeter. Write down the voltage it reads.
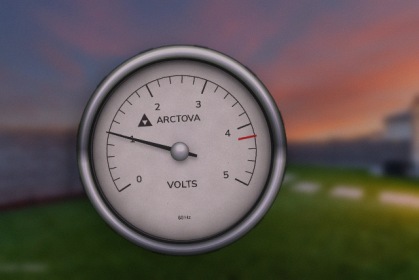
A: 1 V
